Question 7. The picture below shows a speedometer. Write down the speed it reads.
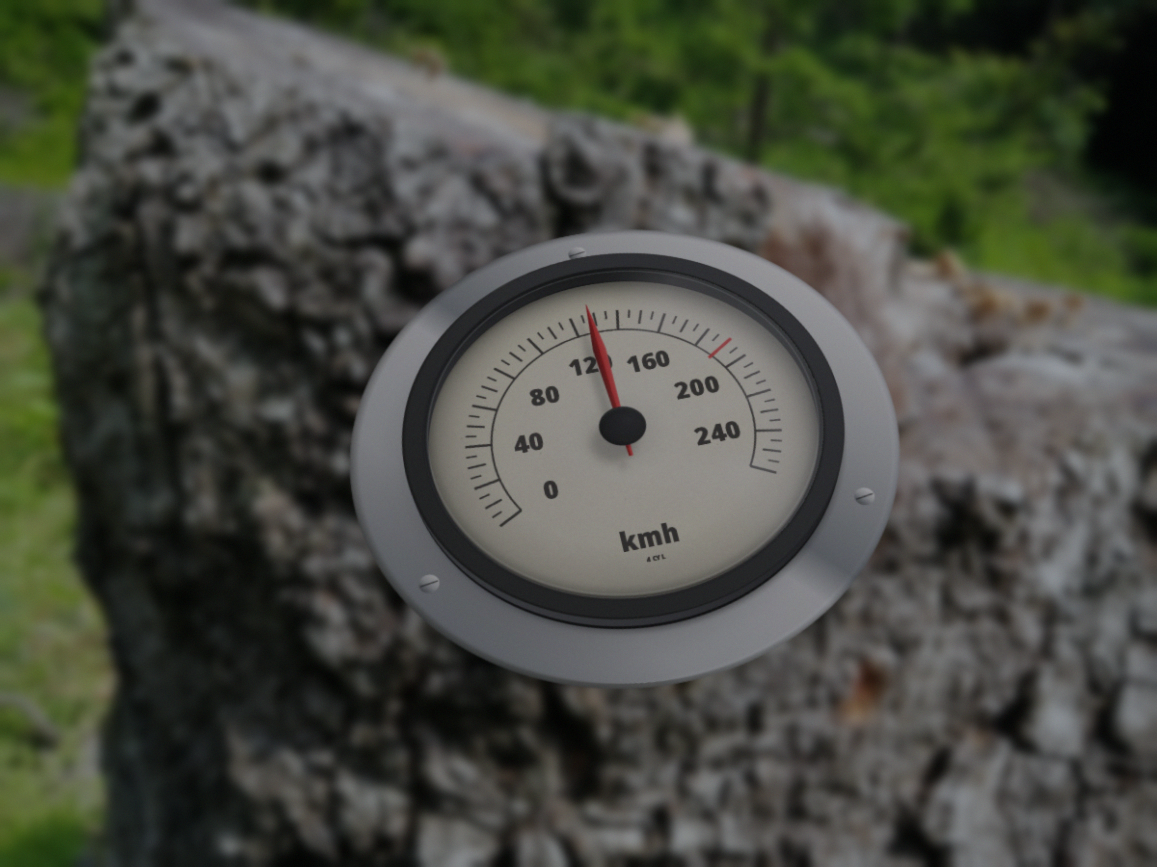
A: 127.5 km/h
